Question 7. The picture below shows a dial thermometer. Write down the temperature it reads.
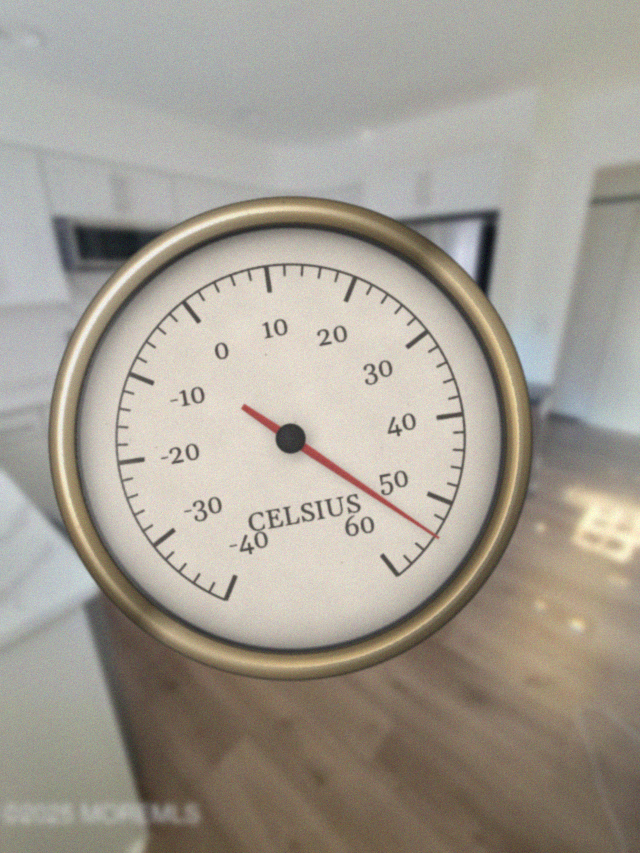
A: 54 °C
